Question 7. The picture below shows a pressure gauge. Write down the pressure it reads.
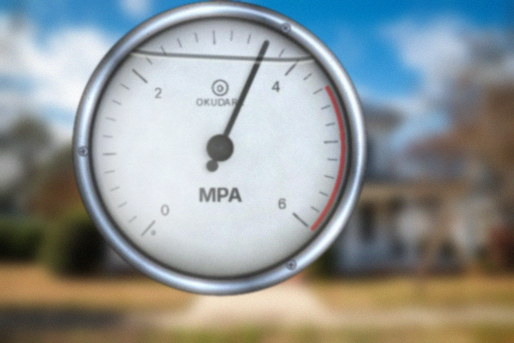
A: 3.6 MPa
